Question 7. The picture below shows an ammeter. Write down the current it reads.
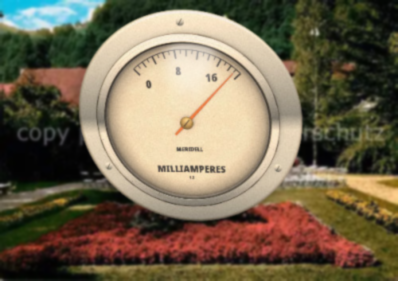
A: 19 mA
